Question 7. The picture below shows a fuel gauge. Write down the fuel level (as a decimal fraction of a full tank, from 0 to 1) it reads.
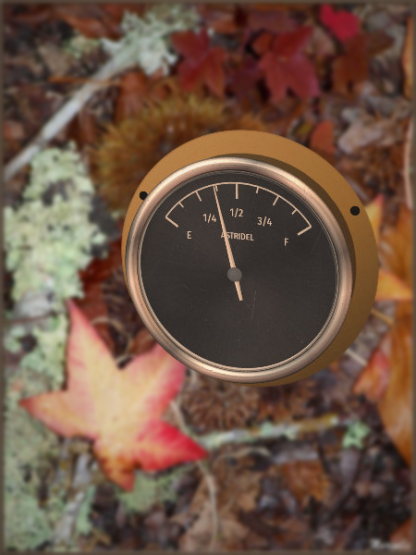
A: 0.375
